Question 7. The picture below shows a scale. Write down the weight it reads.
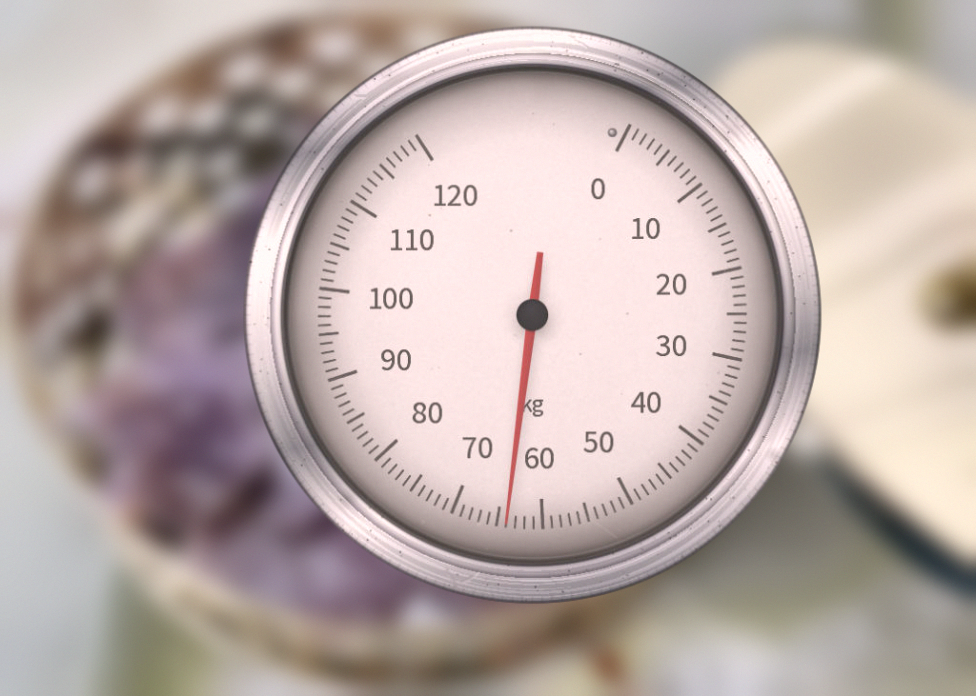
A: 64 kg
